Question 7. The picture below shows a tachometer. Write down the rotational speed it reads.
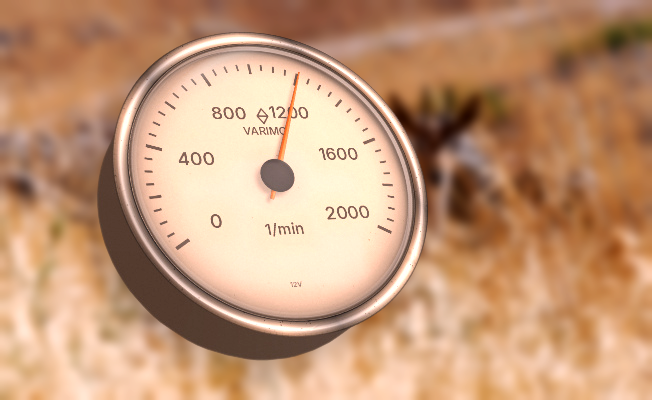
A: 1200 rpm
